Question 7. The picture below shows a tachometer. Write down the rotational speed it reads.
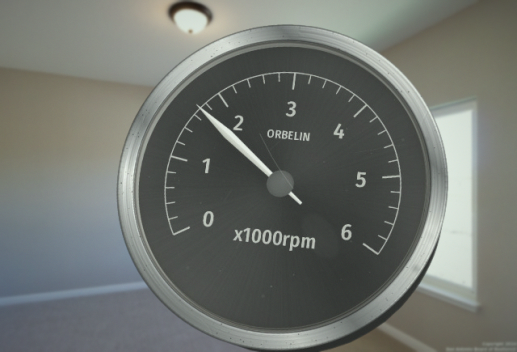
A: 1700 rpm
